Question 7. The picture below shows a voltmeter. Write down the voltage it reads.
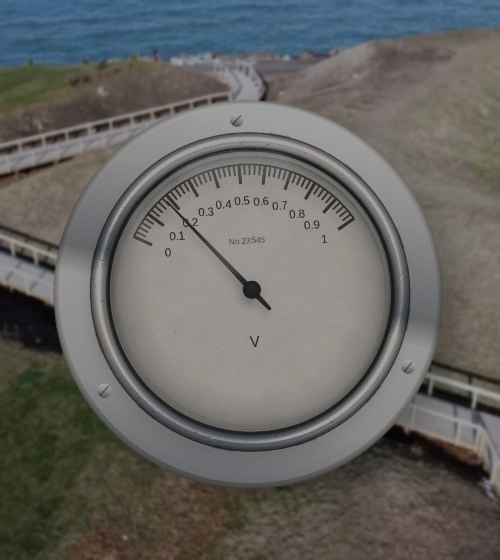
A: 0.18 V
